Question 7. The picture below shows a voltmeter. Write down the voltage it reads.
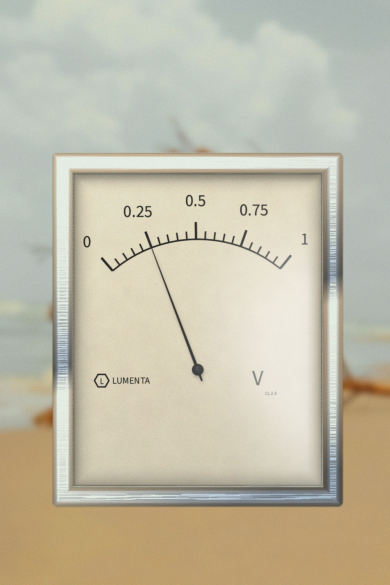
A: 0.25 V
